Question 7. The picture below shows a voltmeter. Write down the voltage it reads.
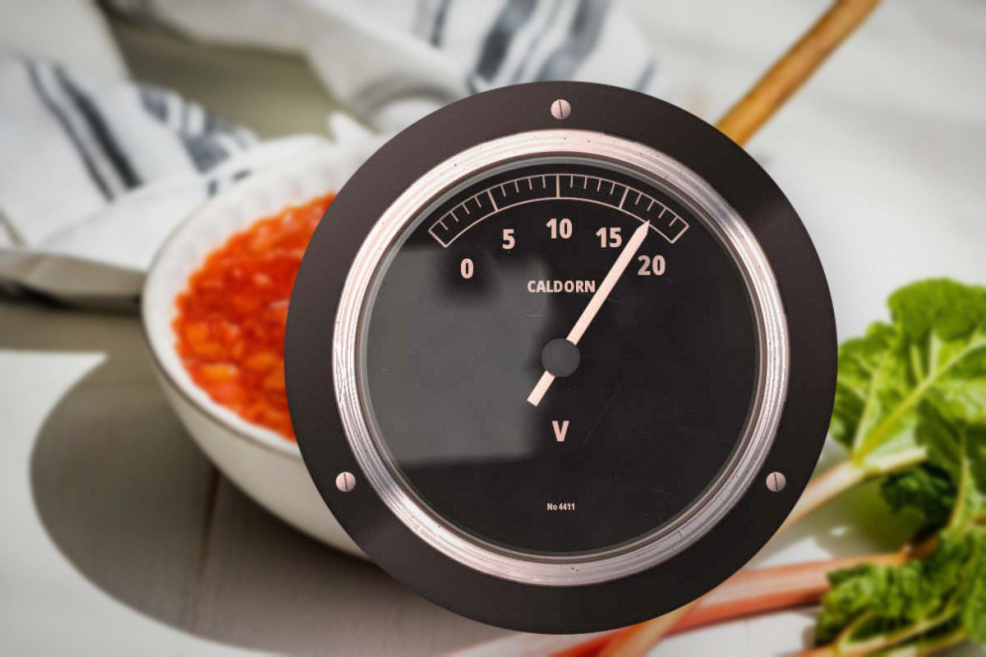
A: 17.5 V
